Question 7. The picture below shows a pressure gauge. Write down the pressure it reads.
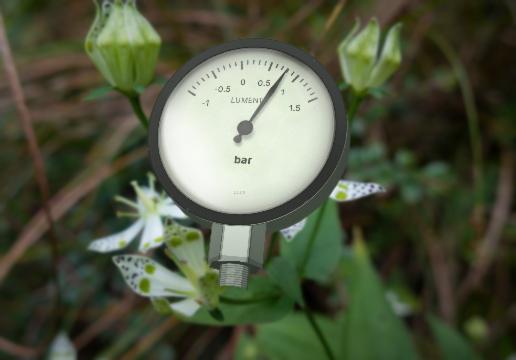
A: 0.8 bar
